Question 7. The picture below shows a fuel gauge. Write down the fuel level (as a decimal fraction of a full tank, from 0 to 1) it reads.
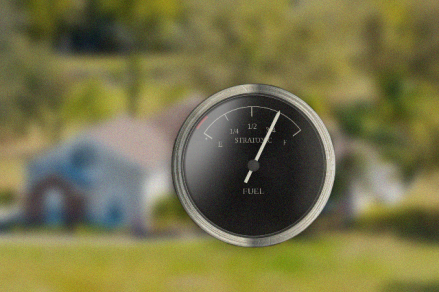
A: 0.75
